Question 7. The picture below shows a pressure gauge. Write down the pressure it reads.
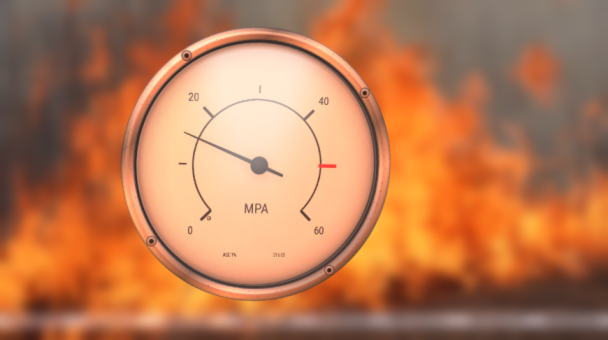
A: 15 MPa
